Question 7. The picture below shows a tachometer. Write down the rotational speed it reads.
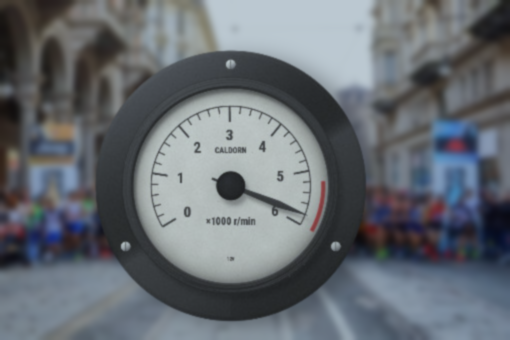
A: 5800 rpm
